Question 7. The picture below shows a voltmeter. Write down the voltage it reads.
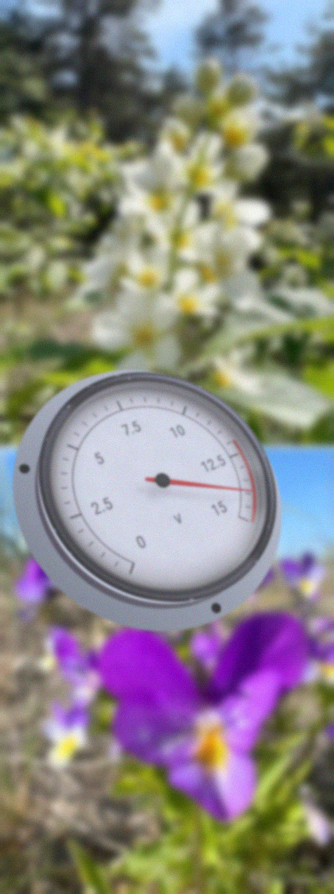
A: 14 V
